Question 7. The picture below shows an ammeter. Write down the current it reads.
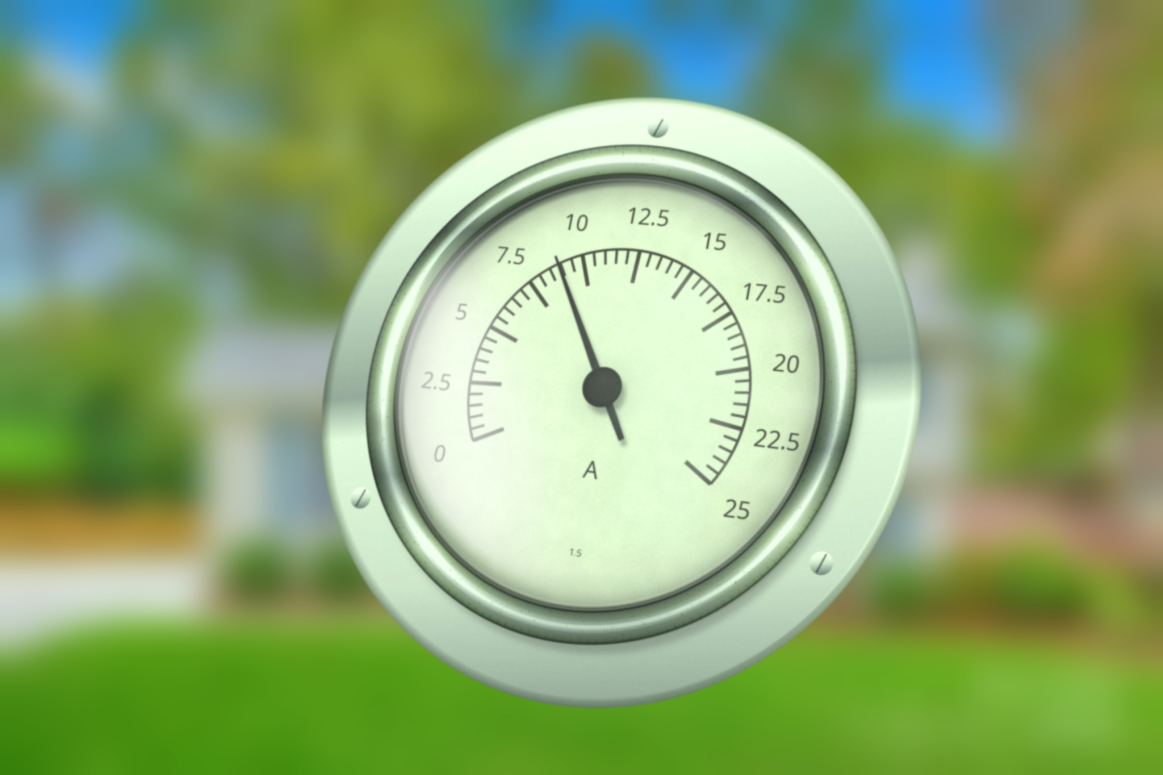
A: 9 A
